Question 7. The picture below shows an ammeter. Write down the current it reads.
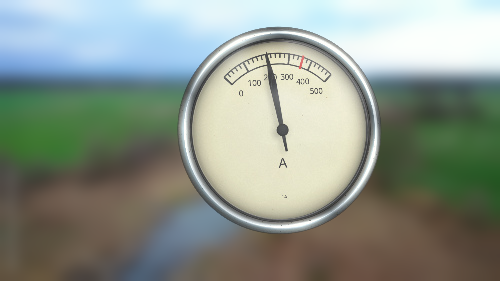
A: 200 A
